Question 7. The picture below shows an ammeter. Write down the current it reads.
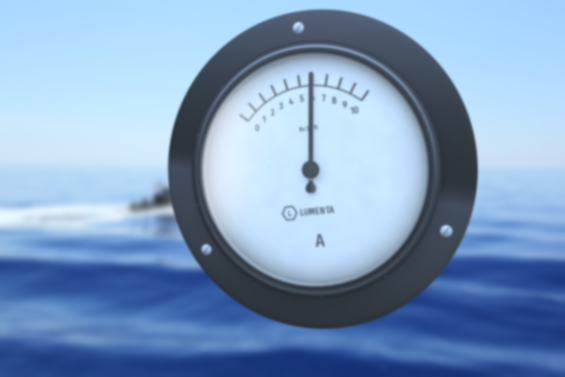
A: 6 A
